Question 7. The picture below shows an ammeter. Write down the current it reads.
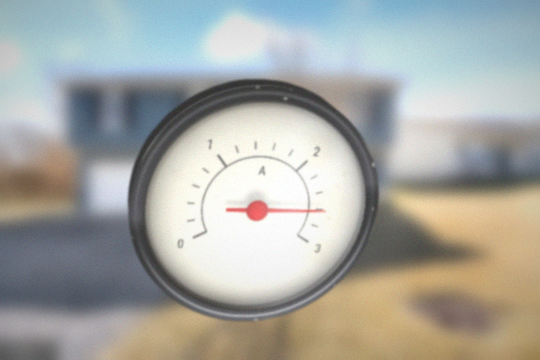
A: 2.6 A
